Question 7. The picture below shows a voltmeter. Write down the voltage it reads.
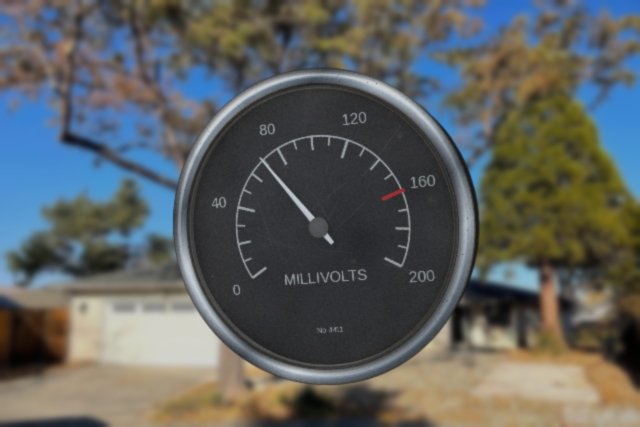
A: 70 mV
